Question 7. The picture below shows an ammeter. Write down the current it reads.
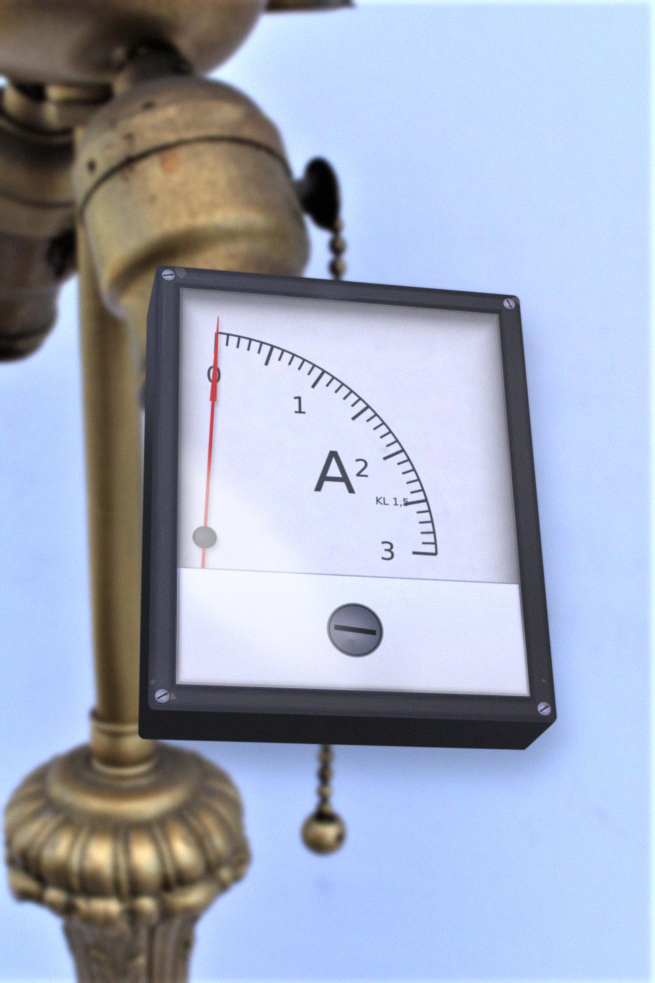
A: 0 A
